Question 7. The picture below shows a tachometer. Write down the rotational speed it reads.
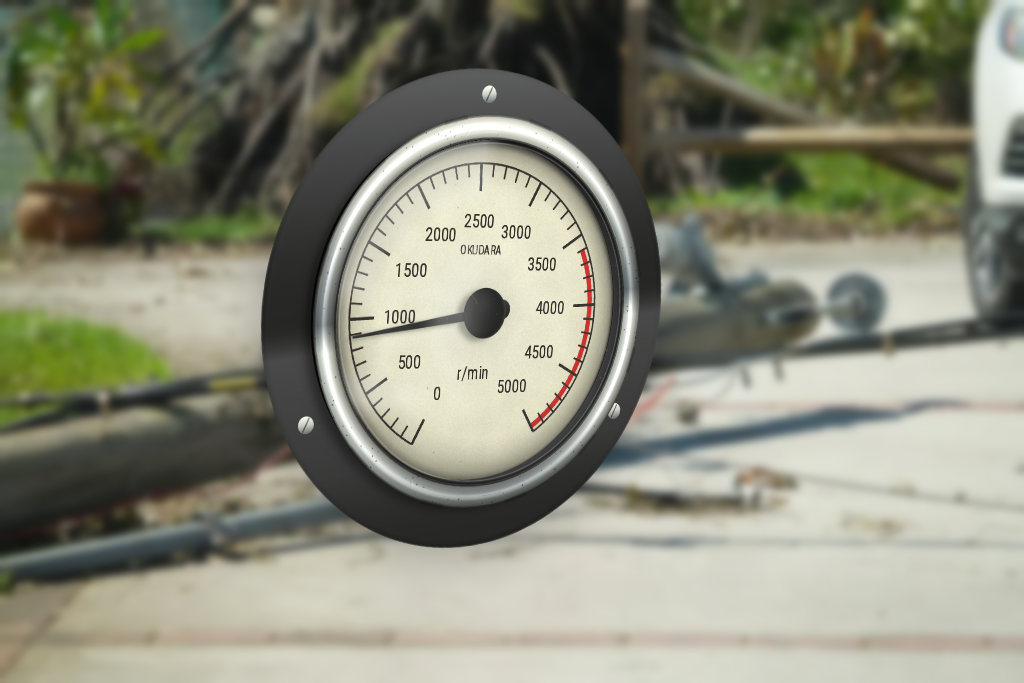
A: 900 rpm
